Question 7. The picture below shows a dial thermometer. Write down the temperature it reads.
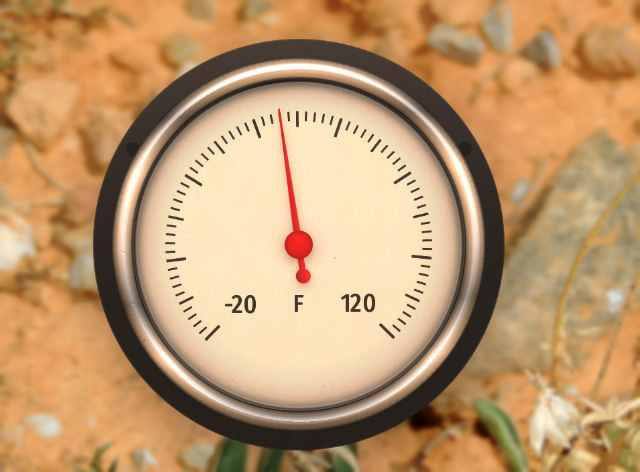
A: 46 °F
